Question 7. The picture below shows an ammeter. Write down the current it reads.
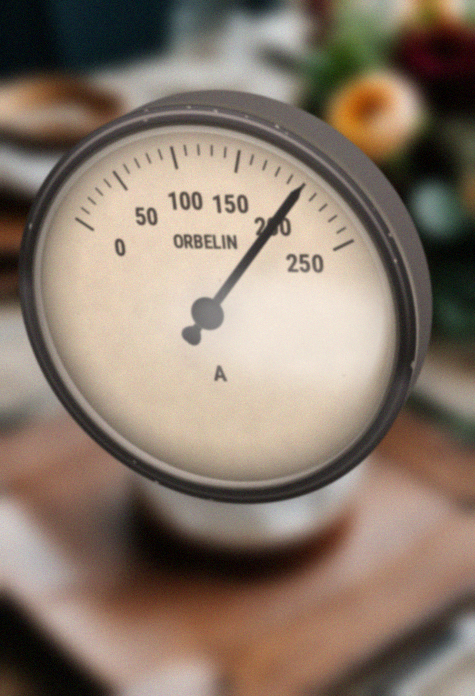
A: 200 A
